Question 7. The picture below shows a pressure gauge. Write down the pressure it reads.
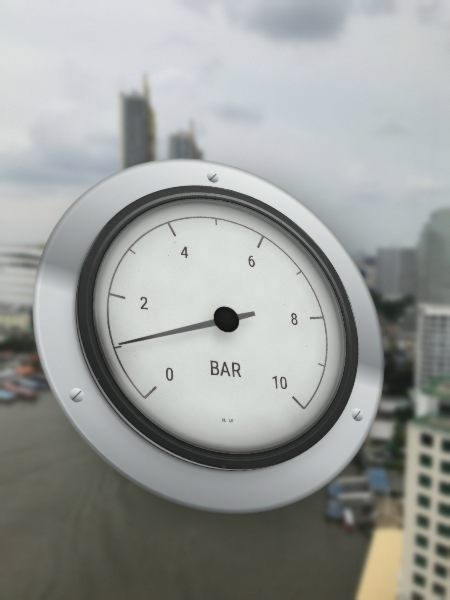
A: 1 bar
